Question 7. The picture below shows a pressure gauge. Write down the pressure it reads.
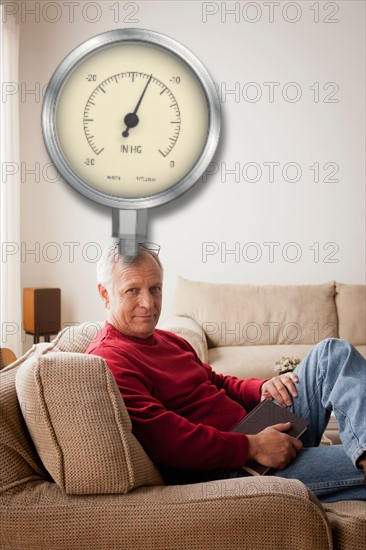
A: -12.5 inHg
